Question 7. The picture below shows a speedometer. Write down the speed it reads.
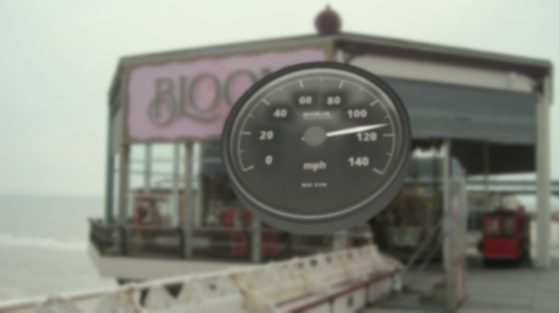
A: 115 mph
